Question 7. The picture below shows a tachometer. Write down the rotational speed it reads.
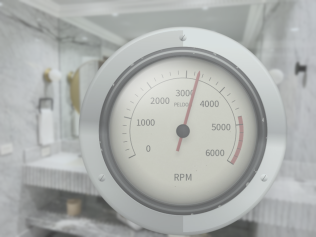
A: 3300 rpm
